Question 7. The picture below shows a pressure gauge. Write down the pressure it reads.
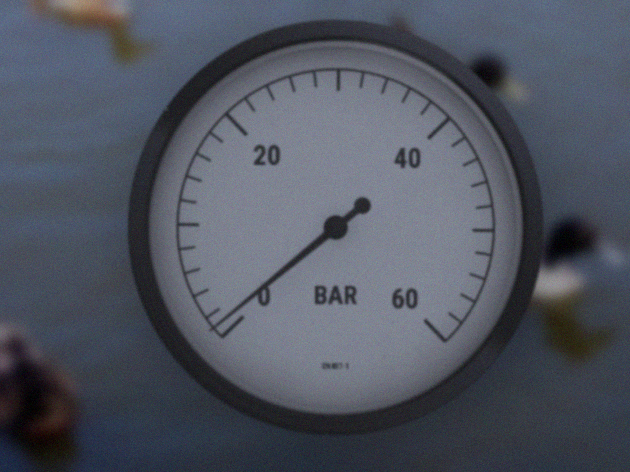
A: 1 bar
